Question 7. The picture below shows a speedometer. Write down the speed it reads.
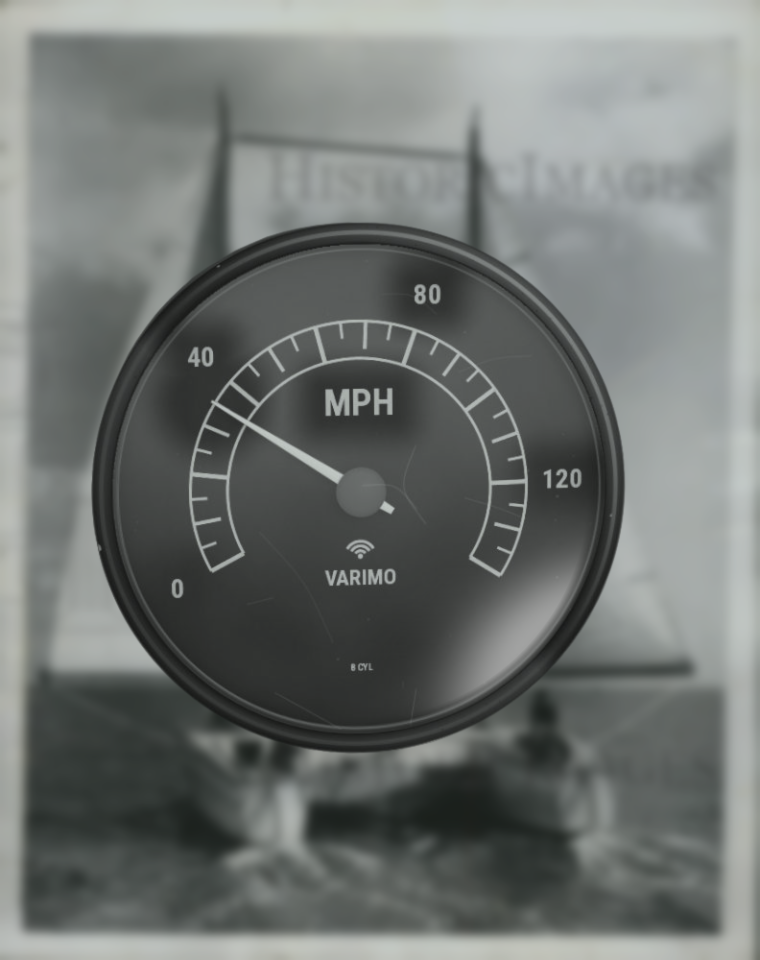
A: 35 mph
